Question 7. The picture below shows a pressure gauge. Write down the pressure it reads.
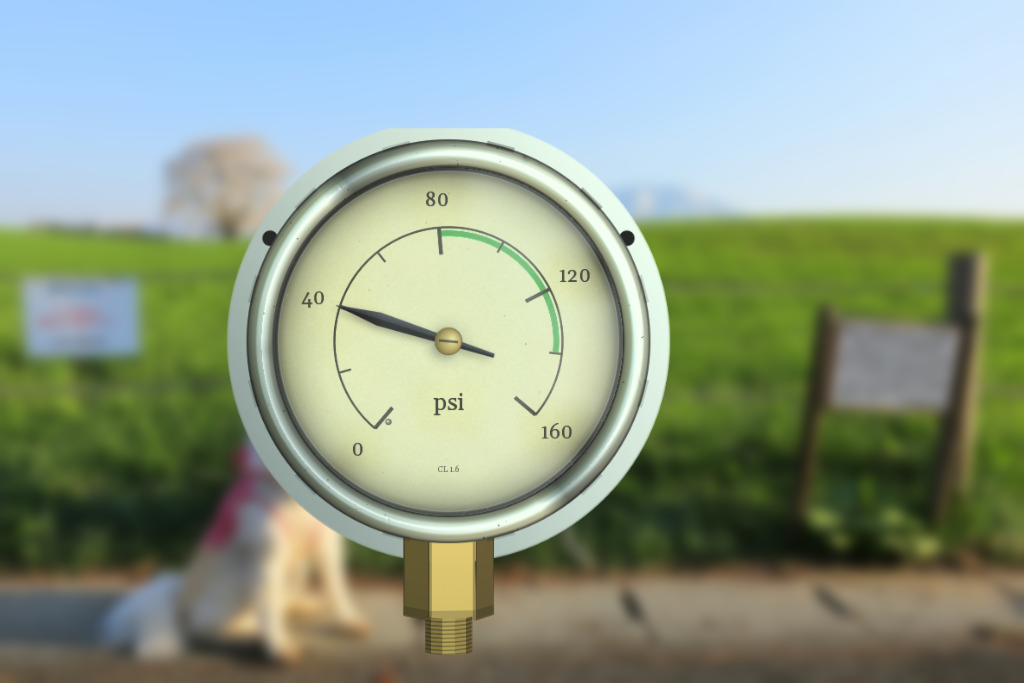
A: 40 psi
